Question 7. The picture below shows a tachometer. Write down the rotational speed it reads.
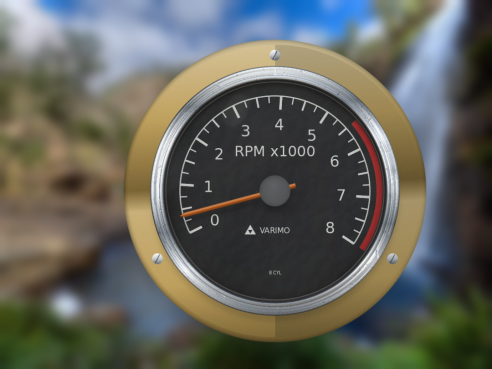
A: 375 rpm
